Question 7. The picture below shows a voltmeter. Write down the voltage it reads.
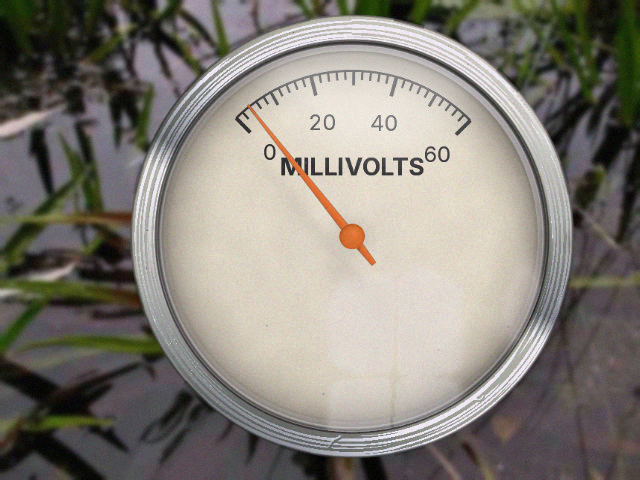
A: 4 mV
